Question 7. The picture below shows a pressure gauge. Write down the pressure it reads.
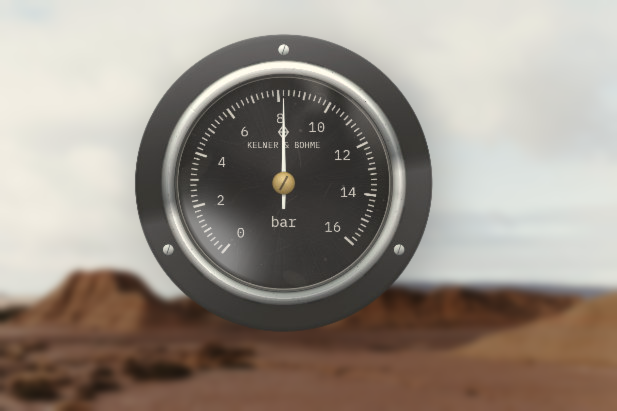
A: 8.2 bar
